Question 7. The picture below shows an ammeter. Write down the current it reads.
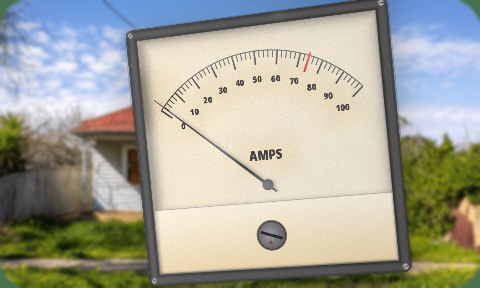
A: 2 A
